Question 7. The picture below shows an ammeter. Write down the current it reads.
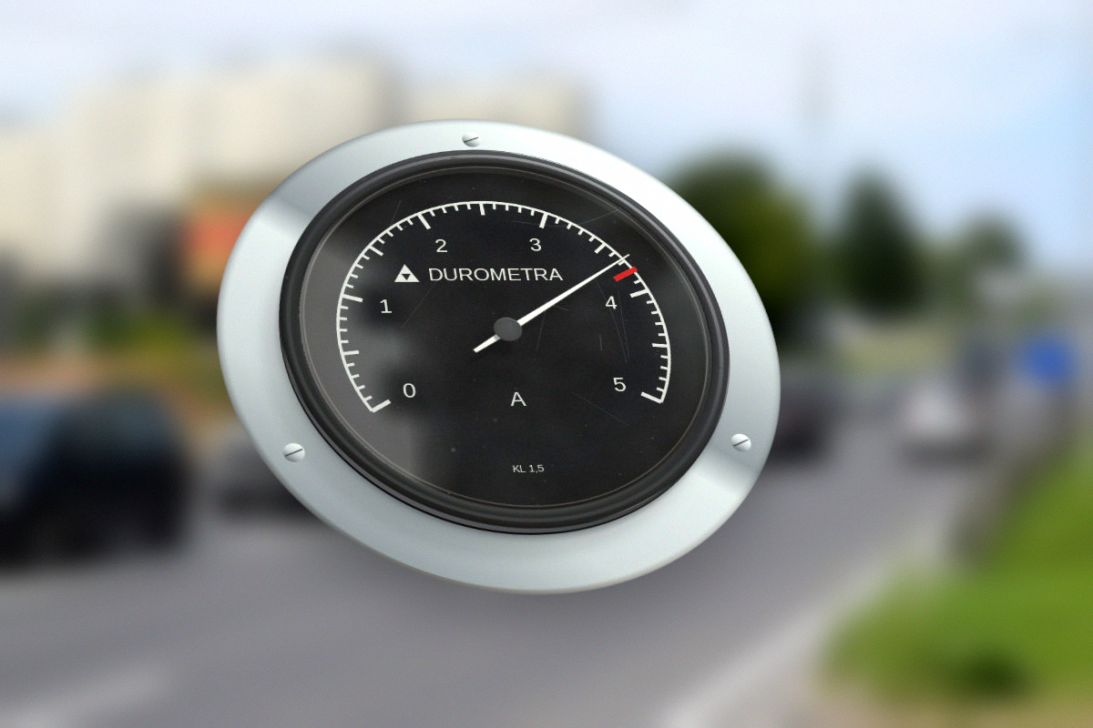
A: 3.7 A
